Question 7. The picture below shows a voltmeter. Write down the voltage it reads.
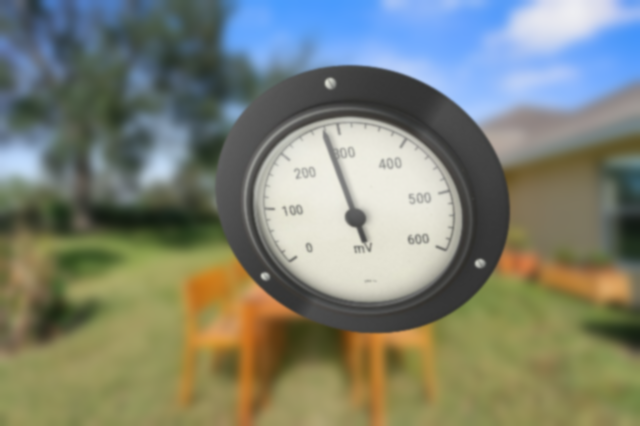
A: 280 mV
